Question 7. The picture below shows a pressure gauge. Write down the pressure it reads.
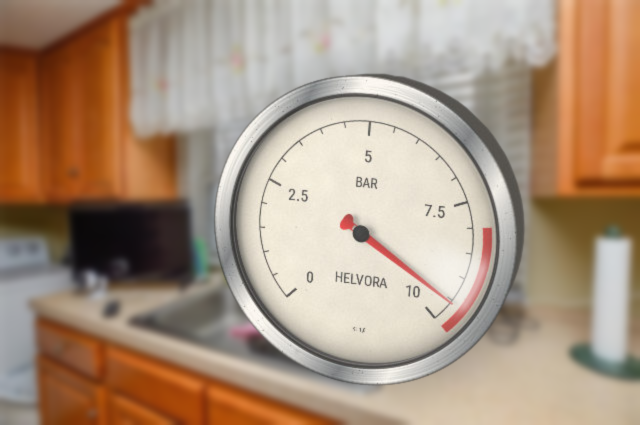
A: 9.5 bar
